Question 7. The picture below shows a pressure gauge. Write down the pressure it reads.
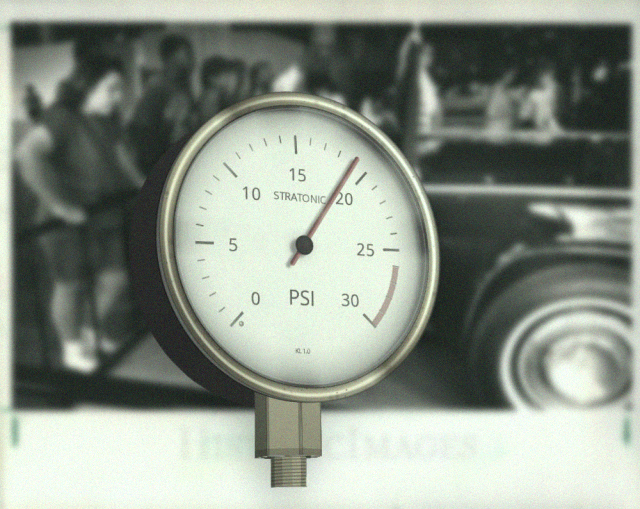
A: 19 psi
